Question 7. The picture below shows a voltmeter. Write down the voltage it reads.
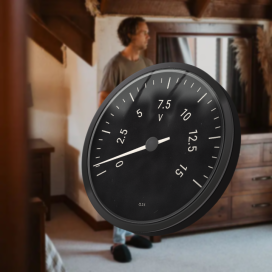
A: 0.5 V
